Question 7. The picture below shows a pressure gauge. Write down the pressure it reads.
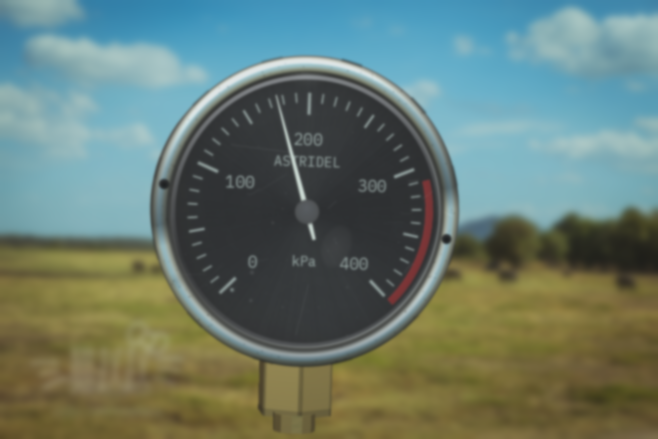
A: 175 kPa
